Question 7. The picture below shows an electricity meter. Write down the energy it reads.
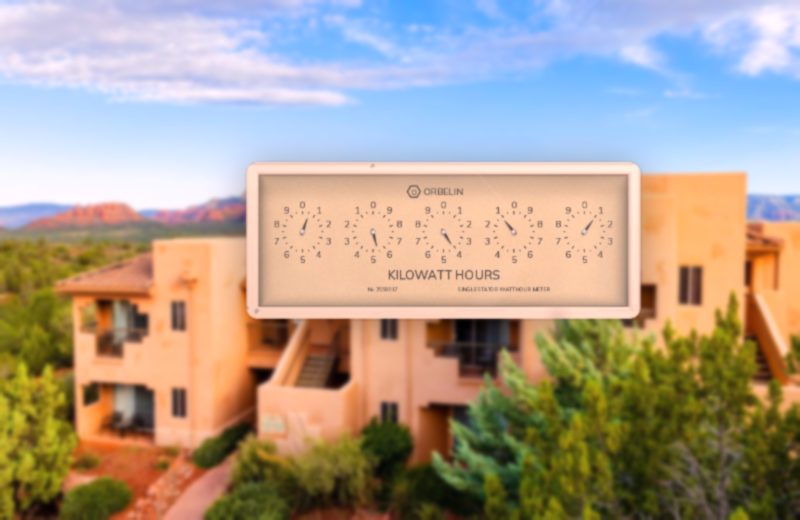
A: 5411 kWh
